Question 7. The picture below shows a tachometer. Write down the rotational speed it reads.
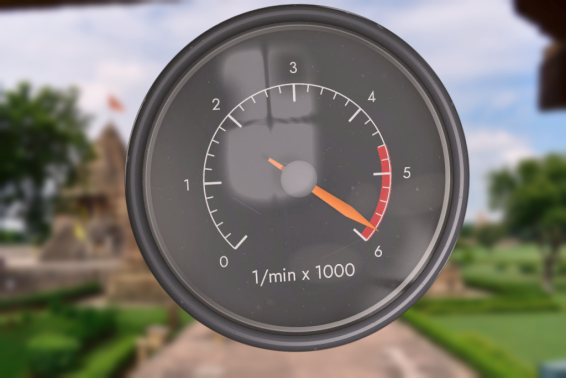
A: 5800 rpm
